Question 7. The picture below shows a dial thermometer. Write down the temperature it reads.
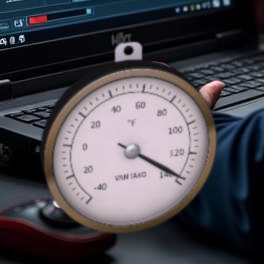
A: 136 °F
